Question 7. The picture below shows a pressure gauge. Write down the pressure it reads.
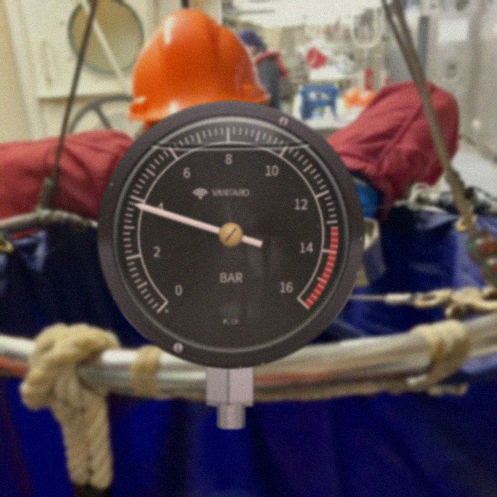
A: 3.8 bar
